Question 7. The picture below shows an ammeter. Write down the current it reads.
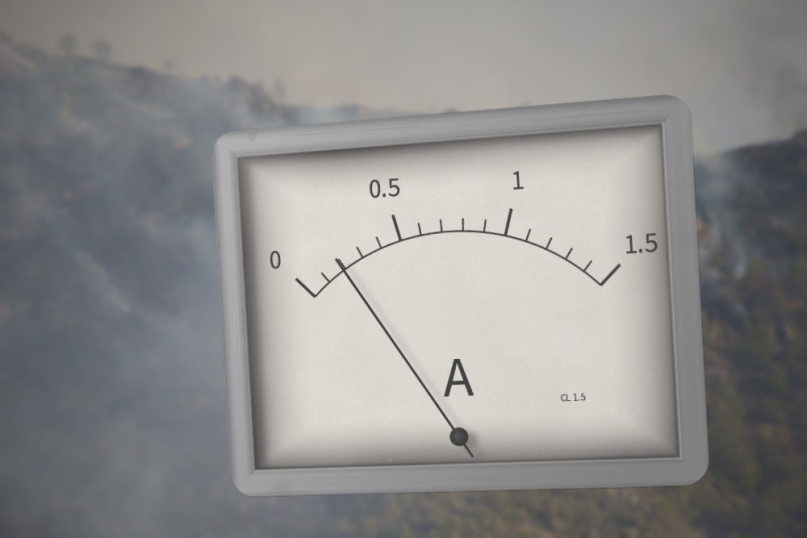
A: 0.2 A
